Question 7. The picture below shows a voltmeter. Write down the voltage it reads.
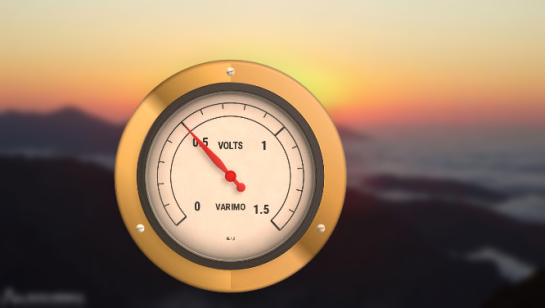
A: 0.5 V
